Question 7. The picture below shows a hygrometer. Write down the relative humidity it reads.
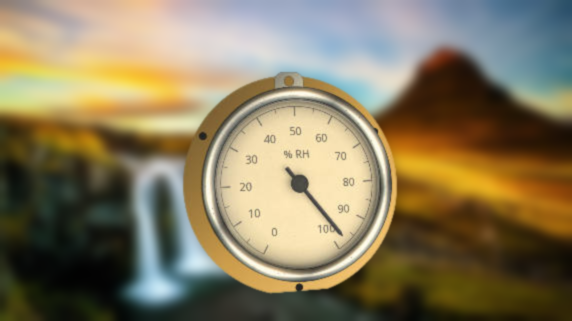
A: 97.5 %
